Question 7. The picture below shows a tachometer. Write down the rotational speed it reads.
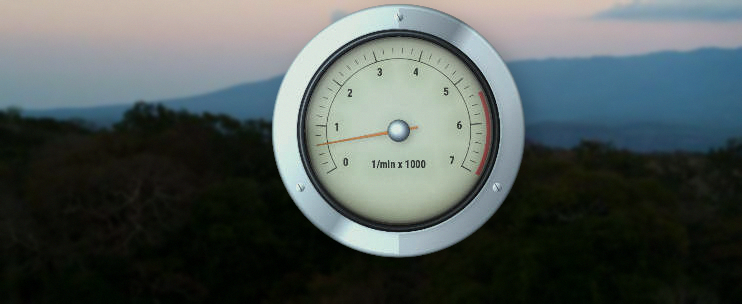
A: 600 rpm
